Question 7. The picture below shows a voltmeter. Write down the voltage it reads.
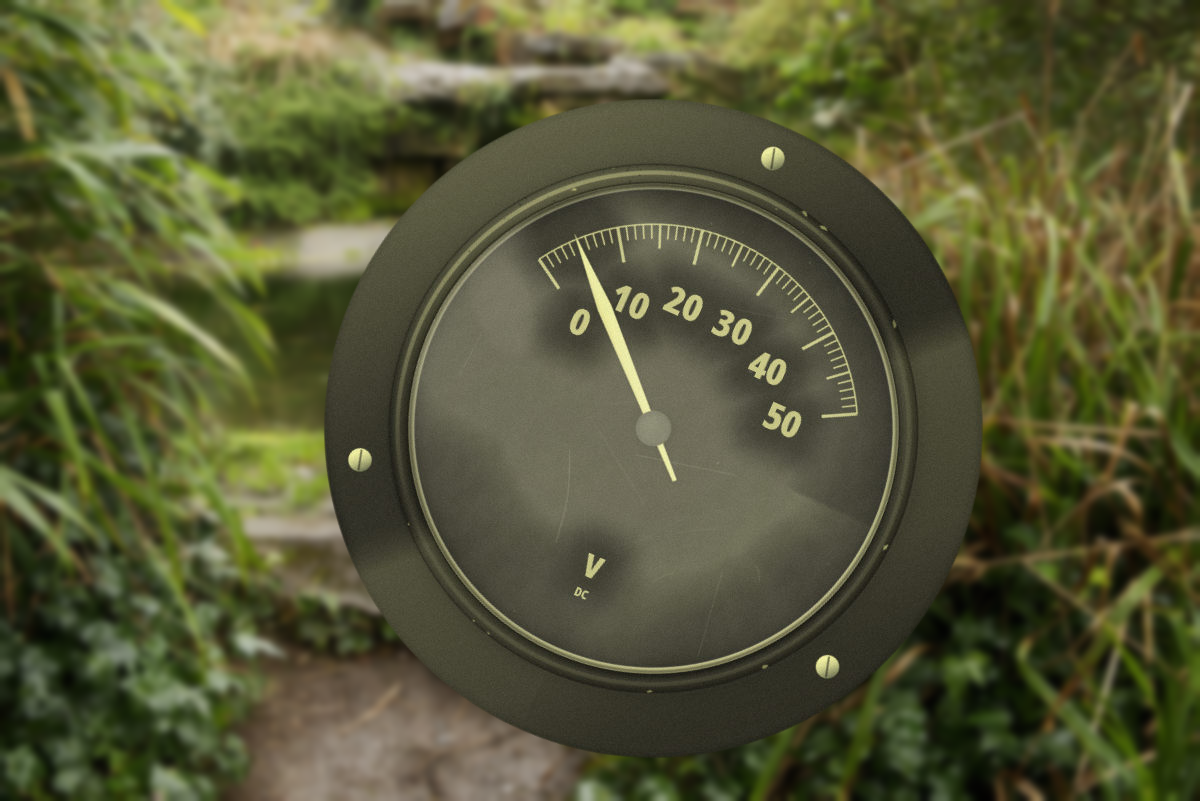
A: 5 V
